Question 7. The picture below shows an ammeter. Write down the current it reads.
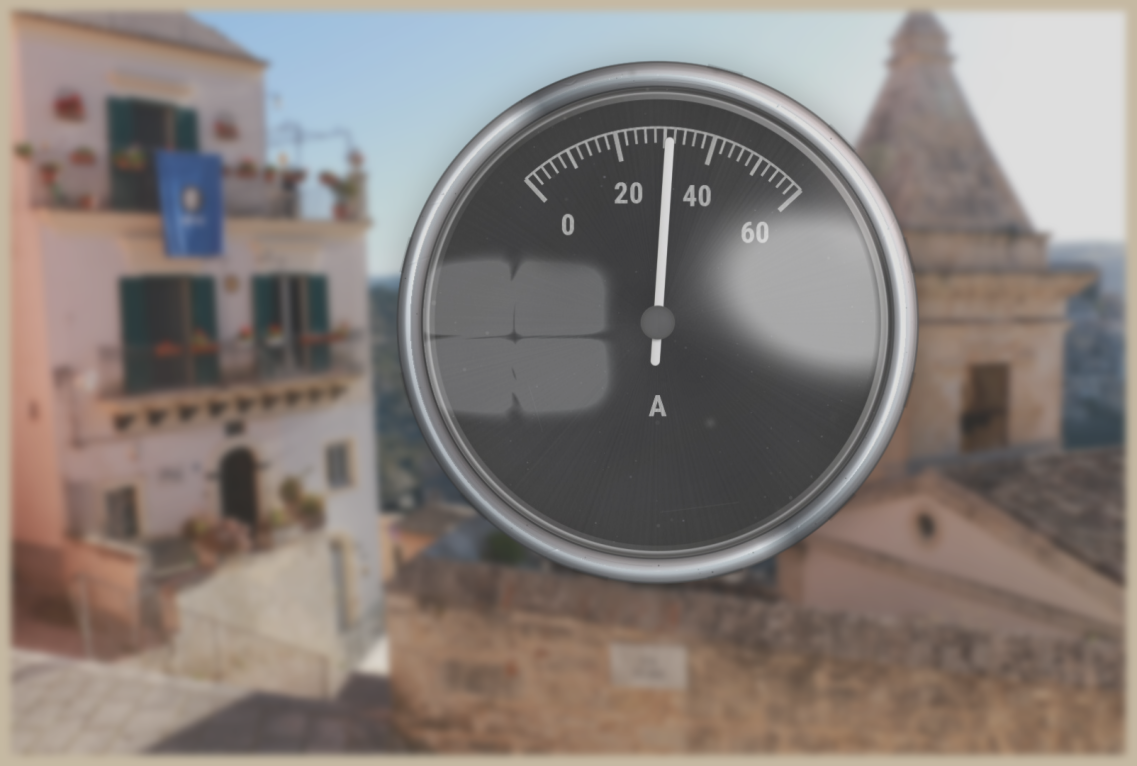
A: 31 A
